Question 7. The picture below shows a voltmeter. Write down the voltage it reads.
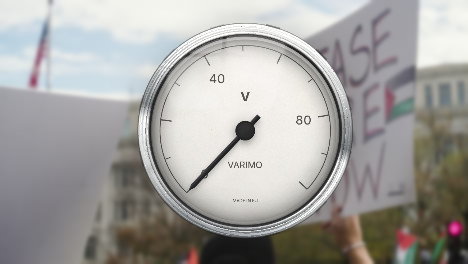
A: 0 V
